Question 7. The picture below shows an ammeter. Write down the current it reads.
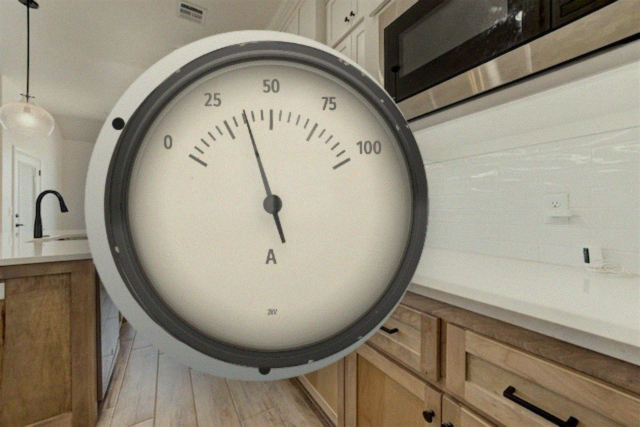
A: 35 A
